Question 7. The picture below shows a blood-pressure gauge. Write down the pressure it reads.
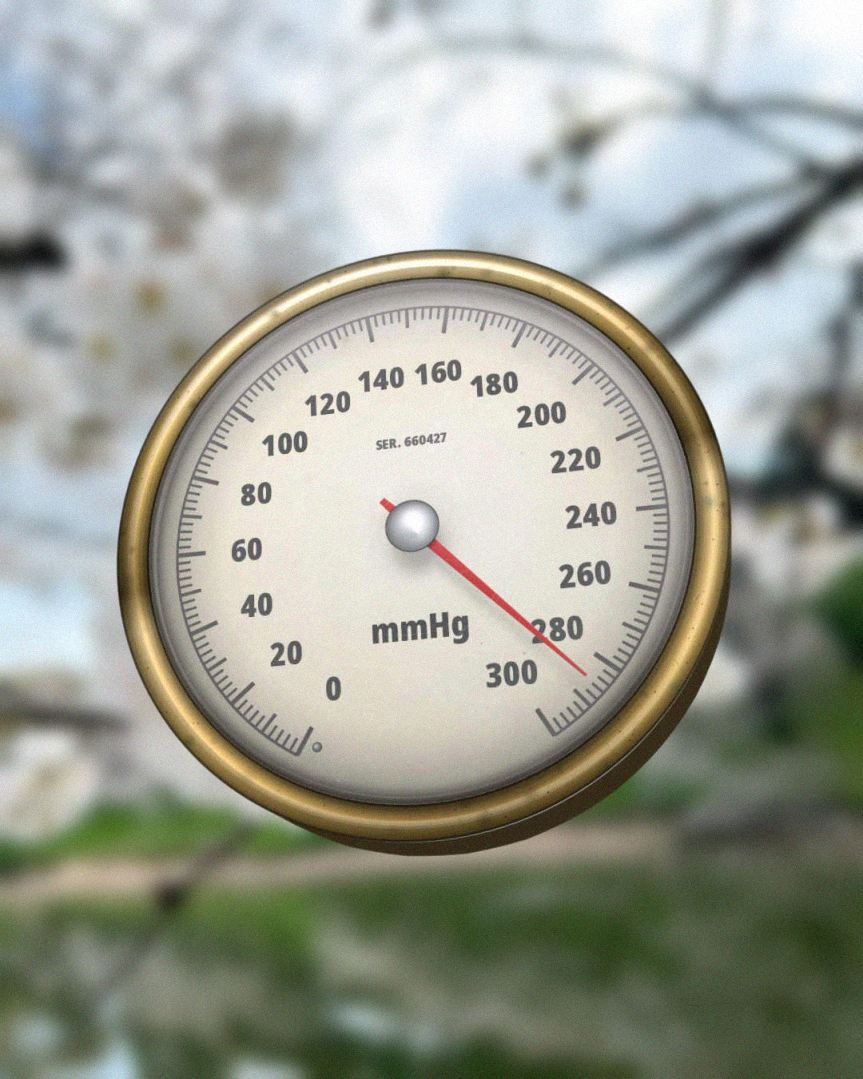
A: 286 mmHg
